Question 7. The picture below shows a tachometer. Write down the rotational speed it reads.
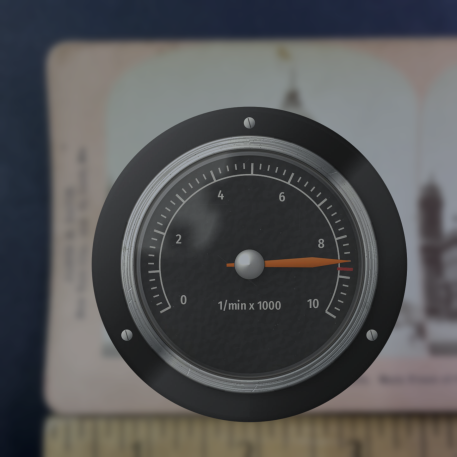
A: 8600 rpm
